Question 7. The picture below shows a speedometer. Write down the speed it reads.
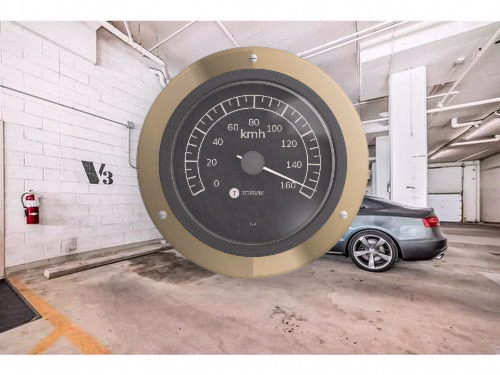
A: 155 km/h
